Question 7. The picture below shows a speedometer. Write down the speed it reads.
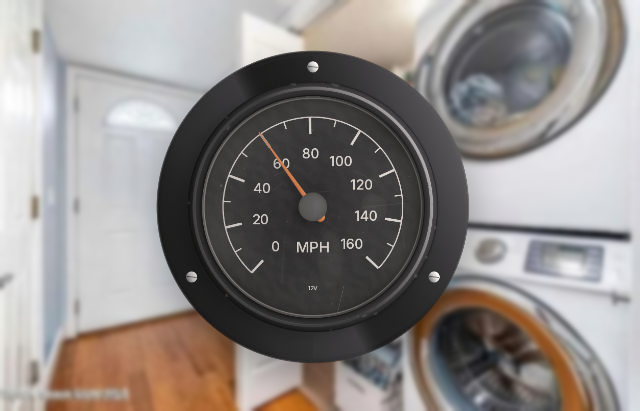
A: 60 mph
